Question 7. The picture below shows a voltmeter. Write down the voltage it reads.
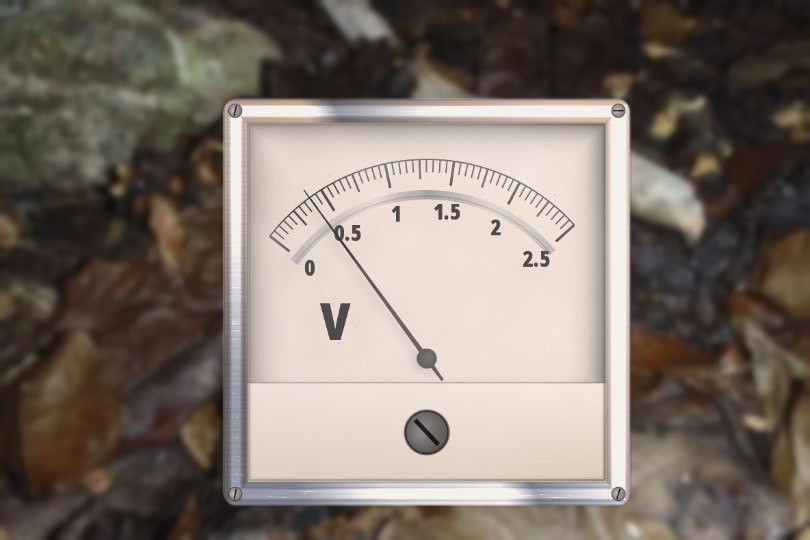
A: 0.4 V
